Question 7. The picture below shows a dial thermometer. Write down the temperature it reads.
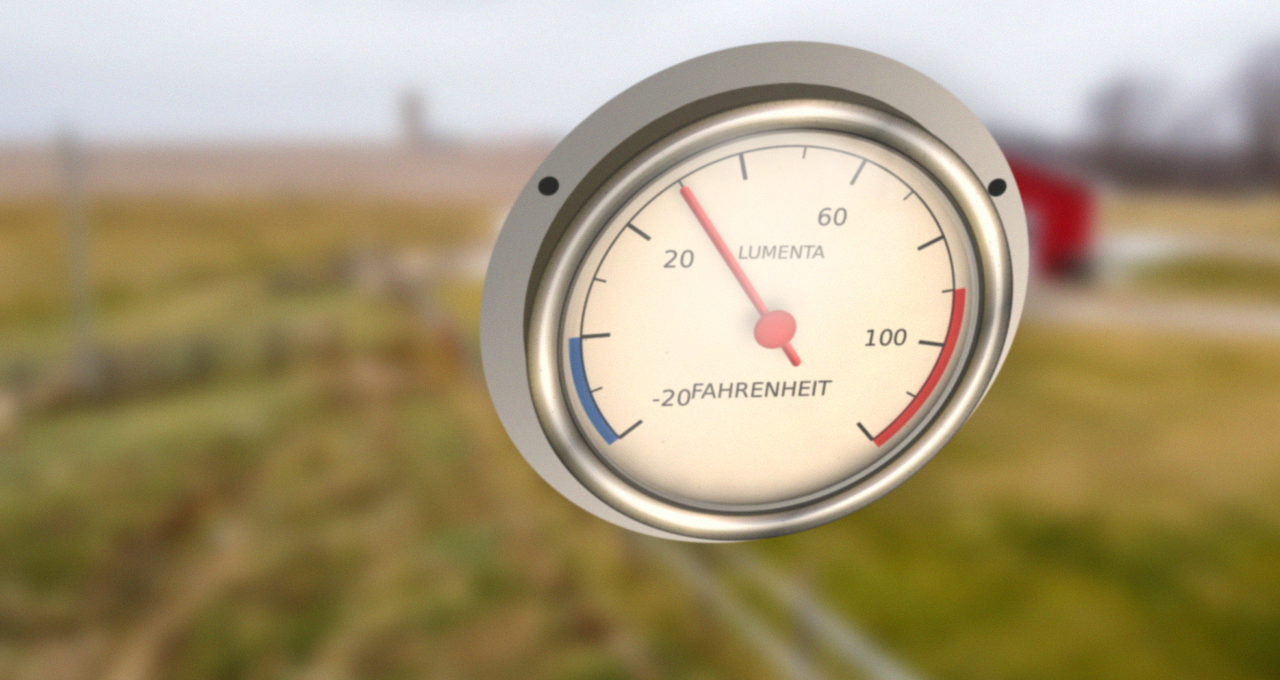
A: 30 °F
